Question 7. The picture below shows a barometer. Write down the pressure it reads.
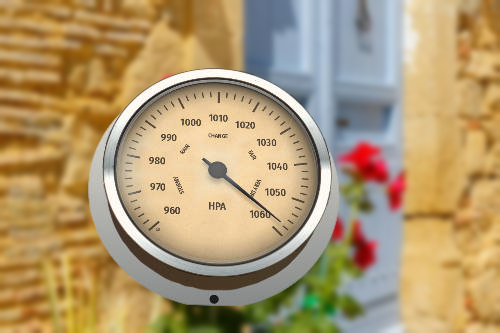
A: 1058 hPa
